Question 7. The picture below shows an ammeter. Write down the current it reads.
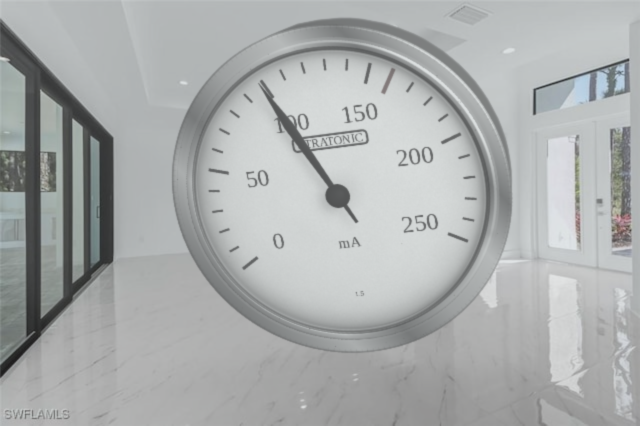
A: 100 mA
